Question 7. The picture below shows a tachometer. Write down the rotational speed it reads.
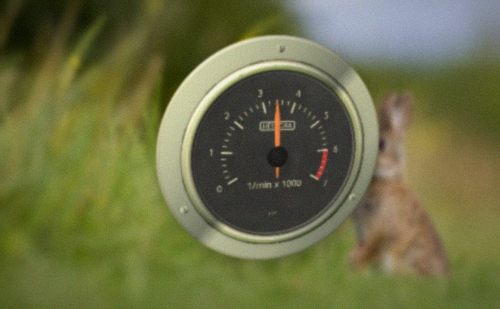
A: 3400 rpm
